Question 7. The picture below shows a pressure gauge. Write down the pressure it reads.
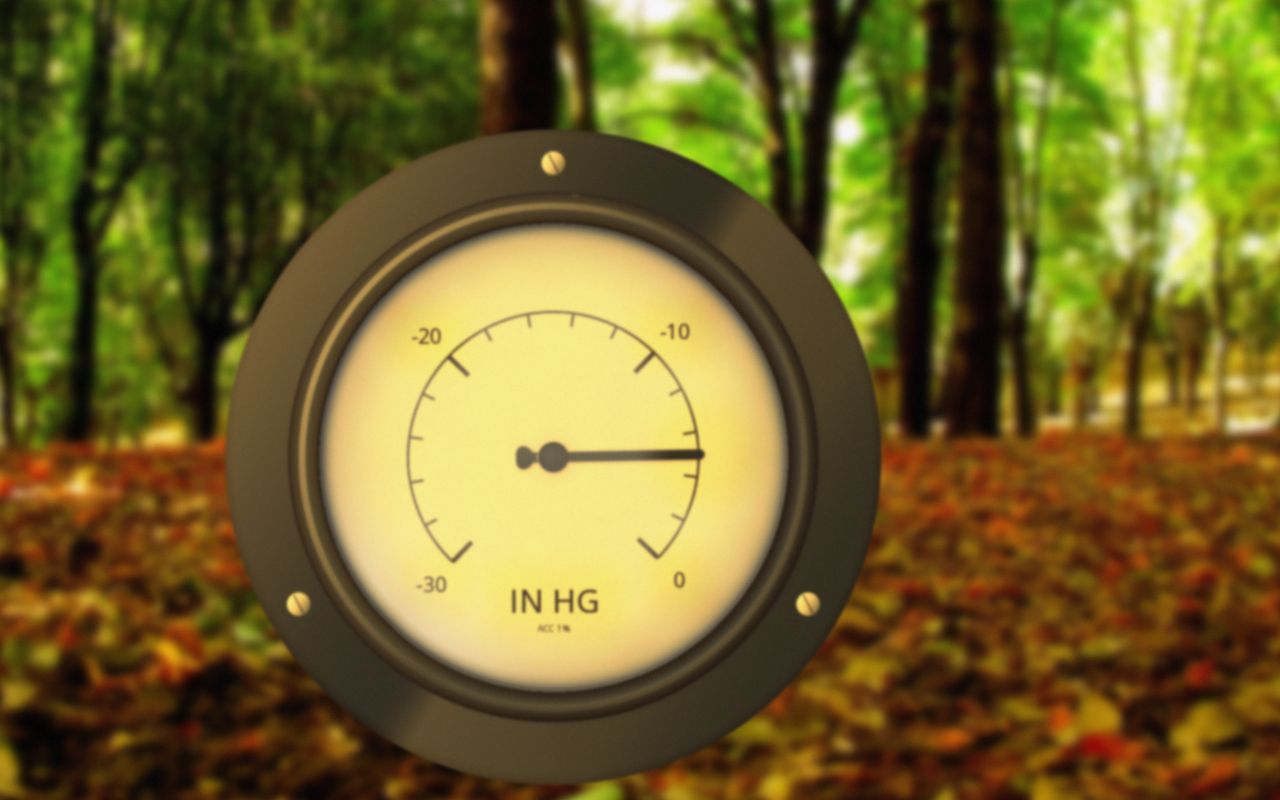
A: -5 inHg
